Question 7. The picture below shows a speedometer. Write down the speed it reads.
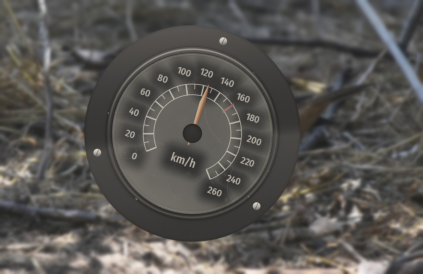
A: 125 km/h
